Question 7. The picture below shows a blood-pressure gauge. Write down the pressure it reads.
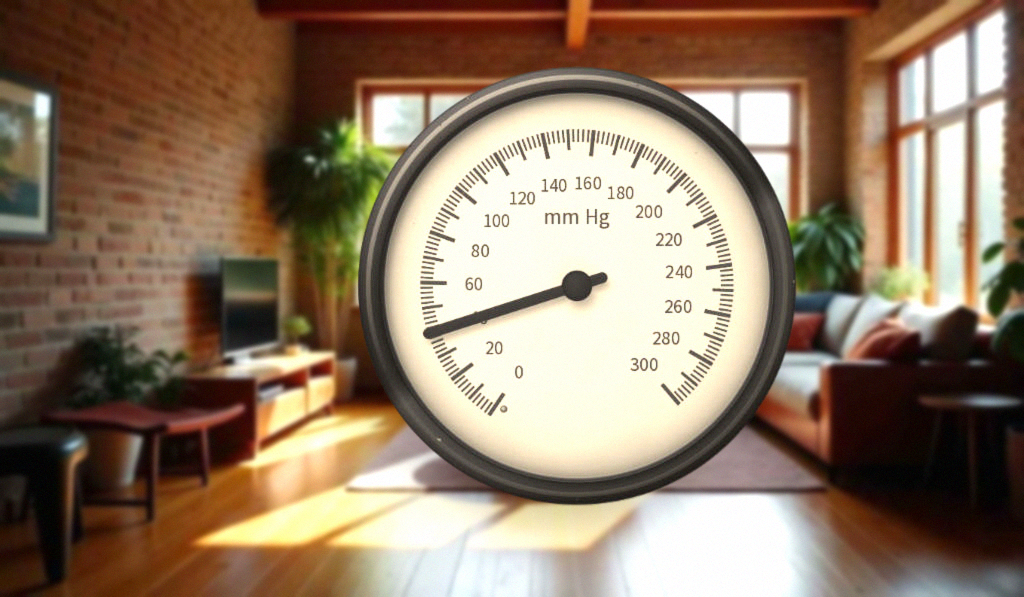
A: 40 mmHg
